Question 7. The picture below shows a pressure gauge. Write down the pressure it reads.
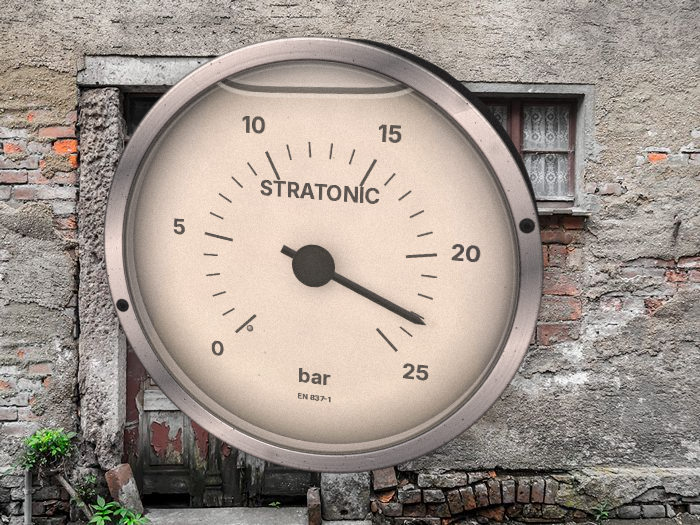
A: 23 bar
